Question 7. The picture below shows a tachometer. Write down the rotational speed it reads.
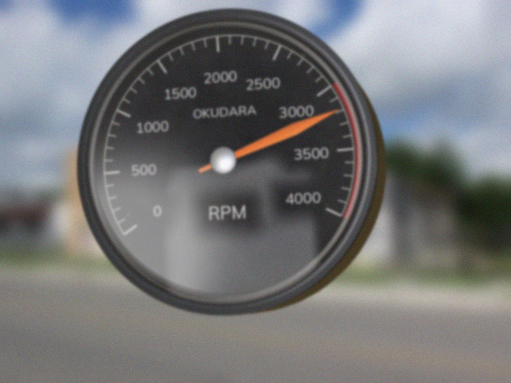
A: 3200 rpm
